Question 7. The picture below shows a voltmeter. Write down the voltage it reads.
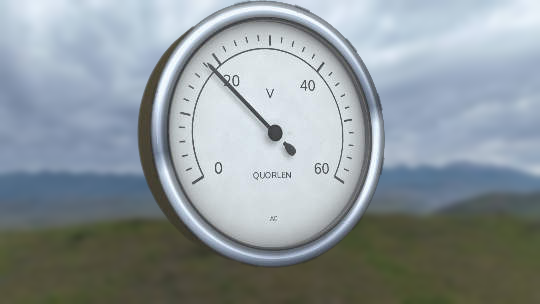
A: 18 V
